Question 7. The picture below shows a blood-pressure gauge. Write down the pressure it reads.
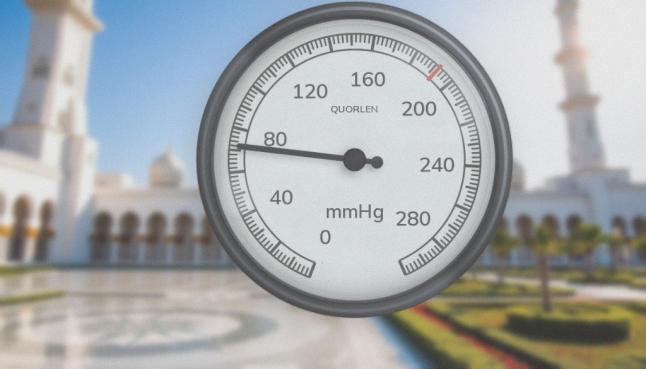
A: 72 mmHg
